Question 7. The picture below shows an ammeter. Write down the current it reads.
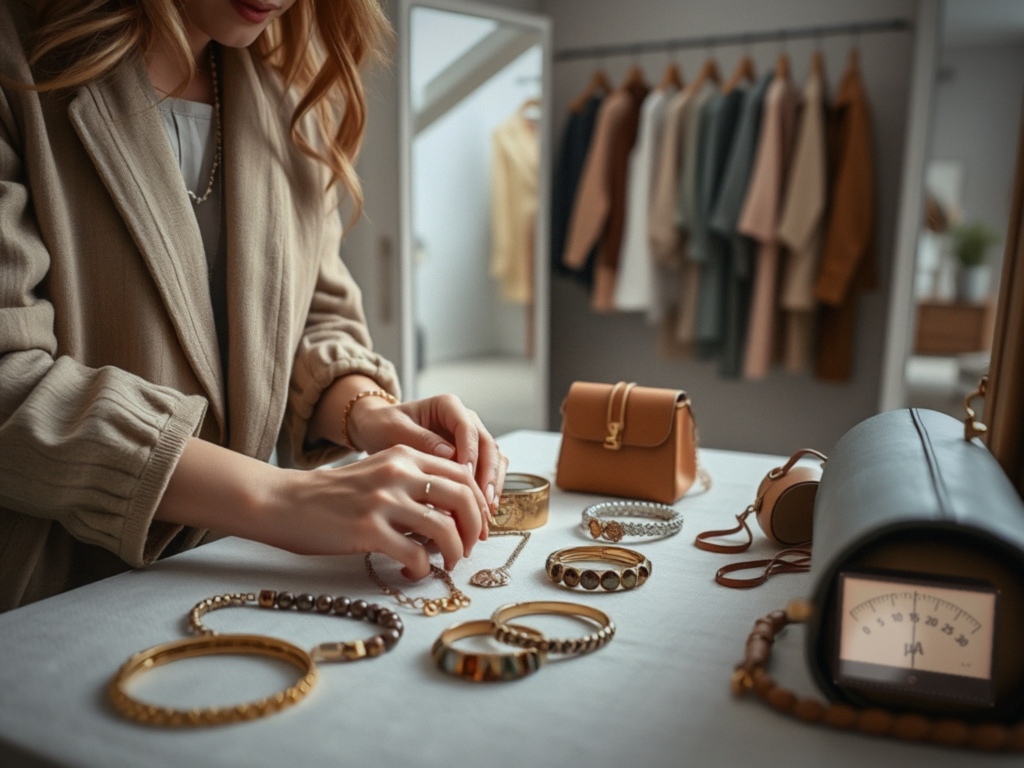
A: 15 µA
